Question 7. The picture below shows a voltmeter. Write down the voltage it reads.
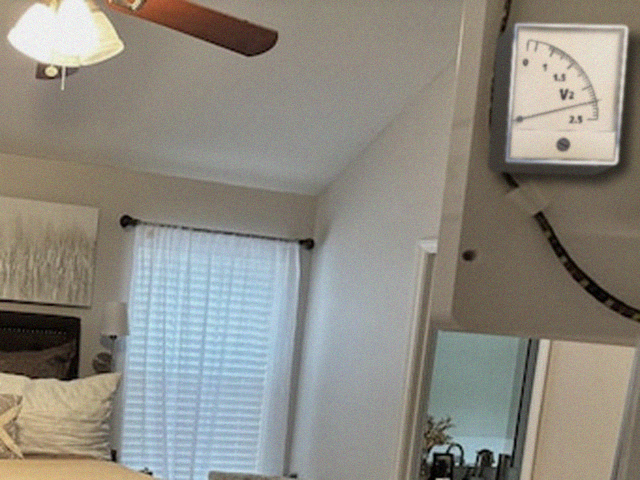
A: 2.25 V
